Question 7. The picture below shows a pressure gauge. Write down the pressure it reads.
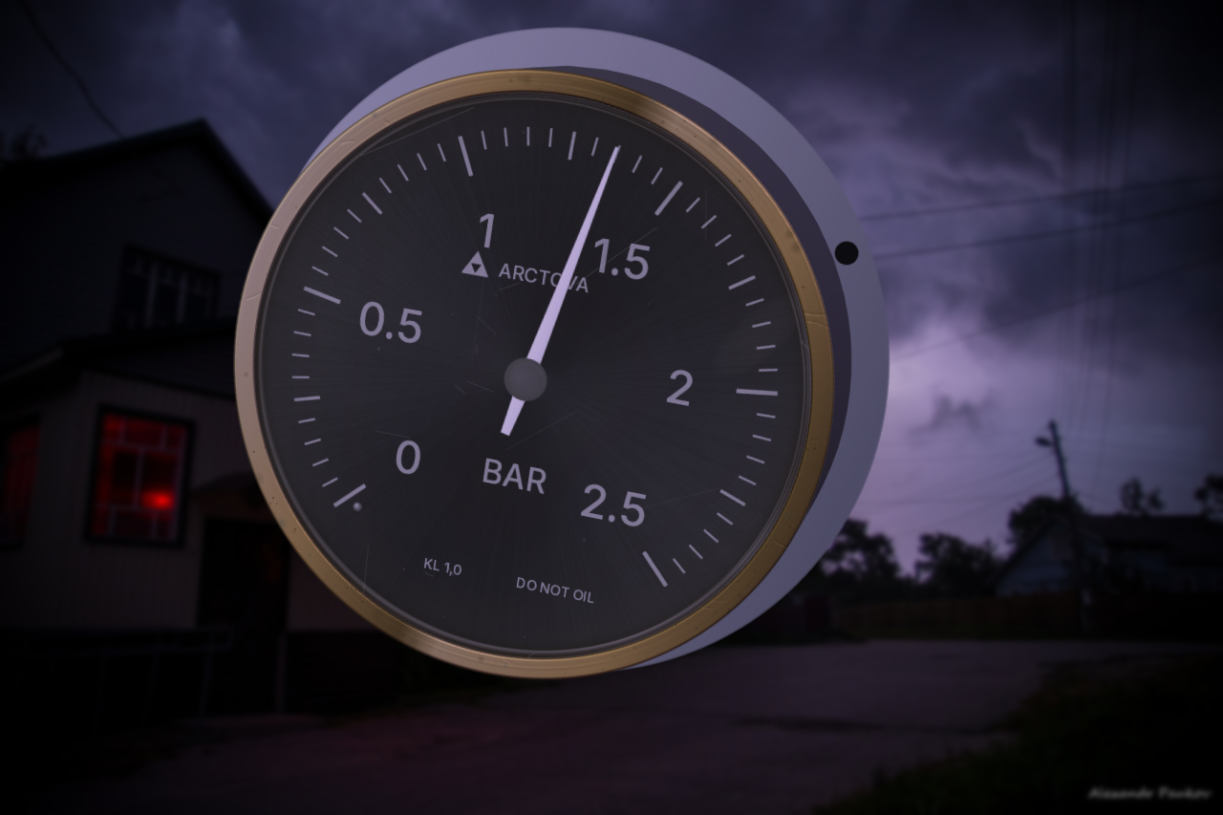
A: 1.35 bar
